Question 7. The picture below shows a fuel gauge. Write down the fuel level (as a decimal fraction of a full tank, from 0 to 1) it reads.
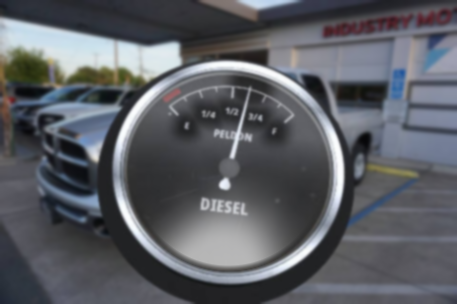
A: 0.625
